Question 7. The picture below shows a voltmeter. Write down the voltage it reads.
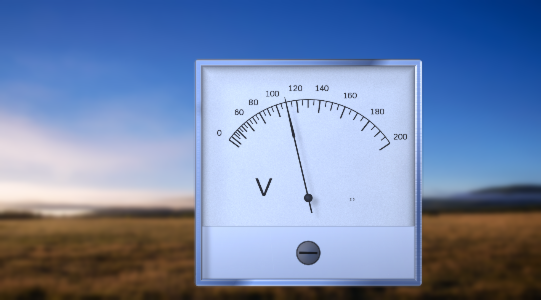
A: 110 V
